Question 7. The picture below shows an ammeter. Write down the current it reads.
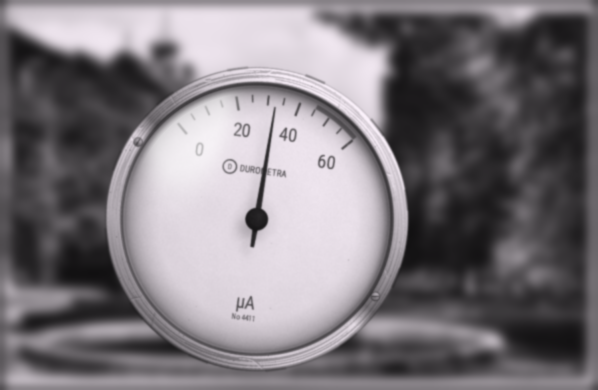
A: 32.5 µA
